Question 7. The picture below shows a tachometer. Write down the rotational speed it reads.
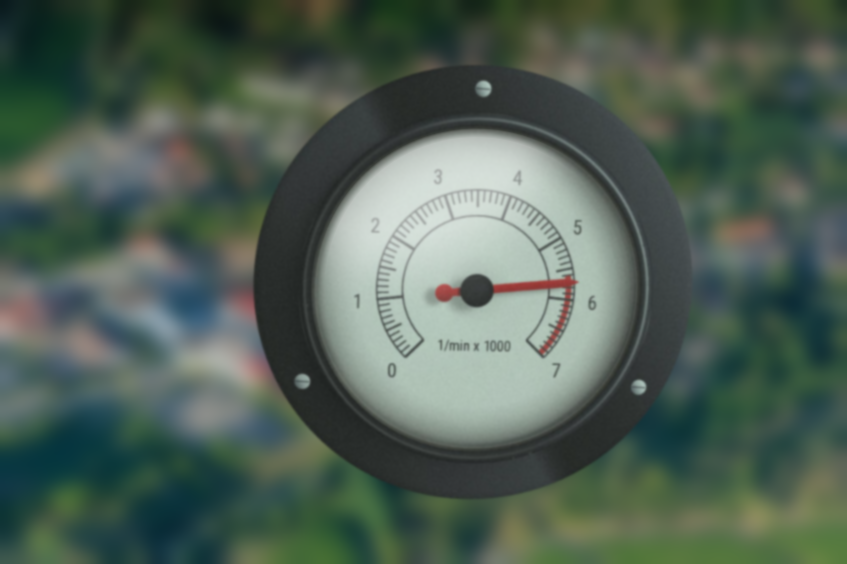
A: 5700 rpm
